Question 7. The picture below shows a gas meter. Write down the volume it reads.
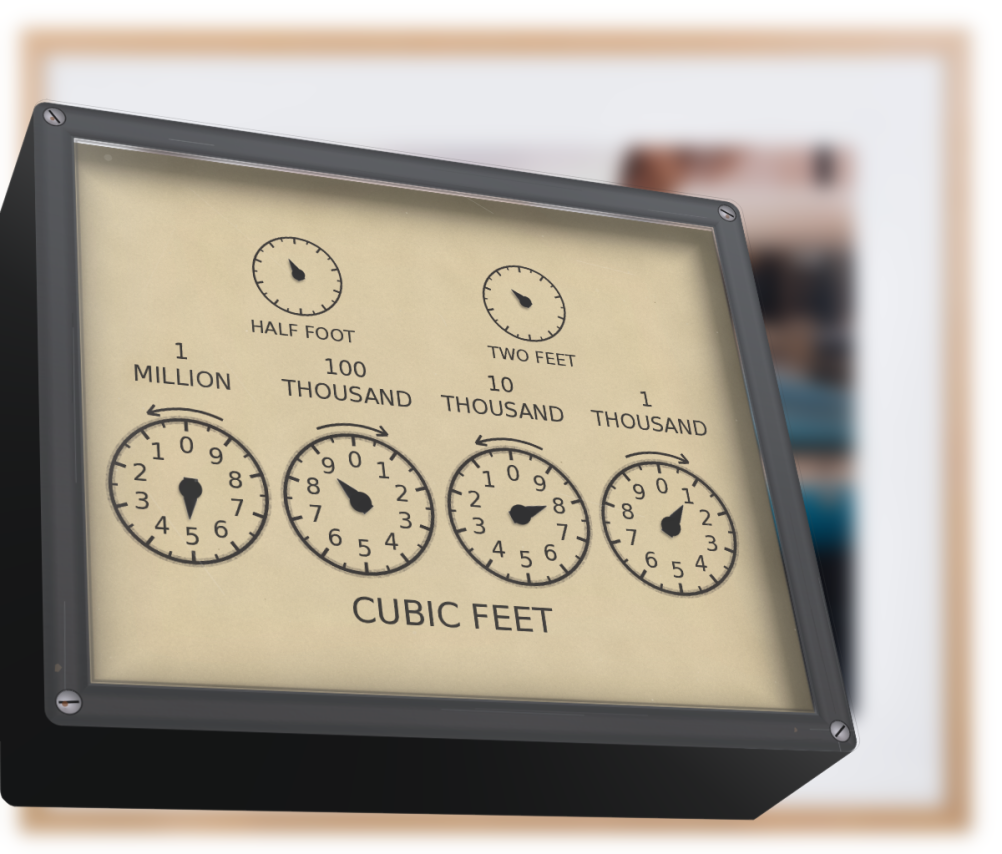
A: 488100 ft³
